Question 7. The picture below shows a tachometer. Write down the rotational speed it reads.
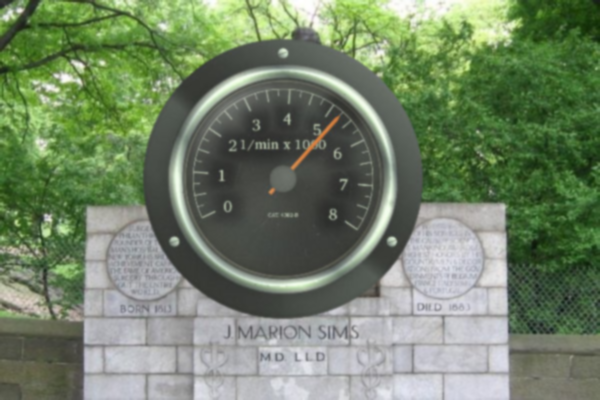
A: 5250 rpm
